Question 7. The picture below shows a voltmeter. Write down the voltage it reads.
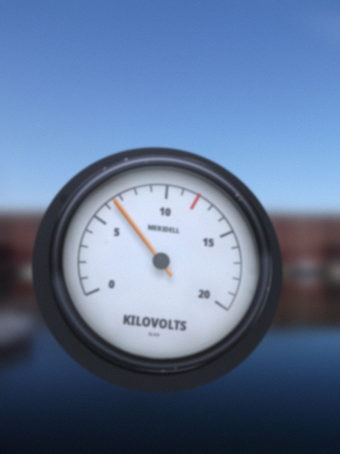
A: 6.5 kV
